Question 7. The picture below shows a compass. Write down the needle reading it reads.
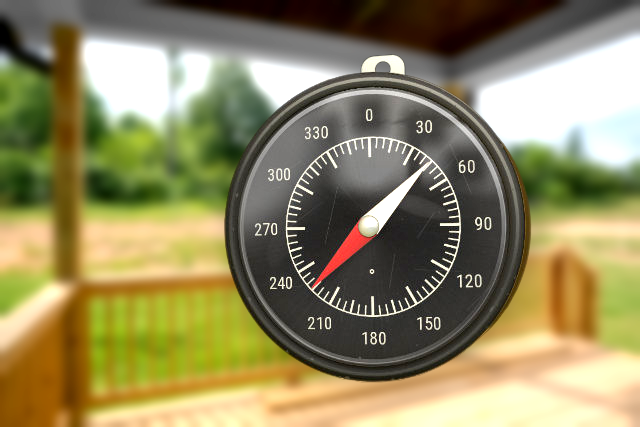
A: 225 °
